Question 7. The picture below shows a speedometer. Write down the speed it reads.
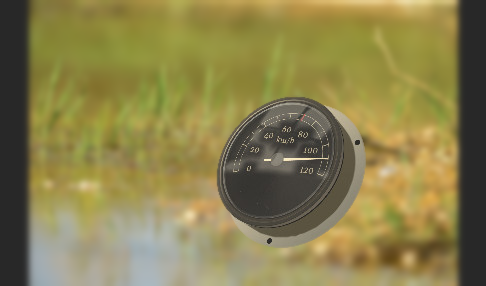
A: 110 km/h
